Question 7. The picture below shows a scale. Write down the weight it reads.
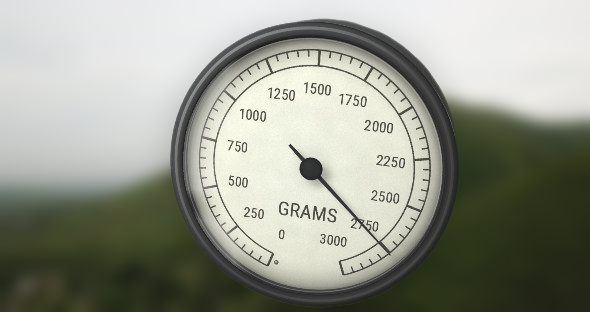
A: 2750 g
